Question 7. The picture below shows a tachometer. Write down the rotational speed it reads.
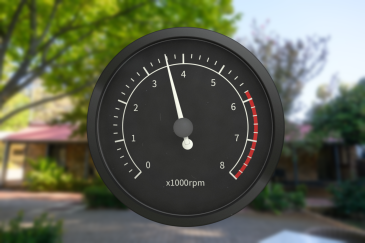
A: 3600 rpm
